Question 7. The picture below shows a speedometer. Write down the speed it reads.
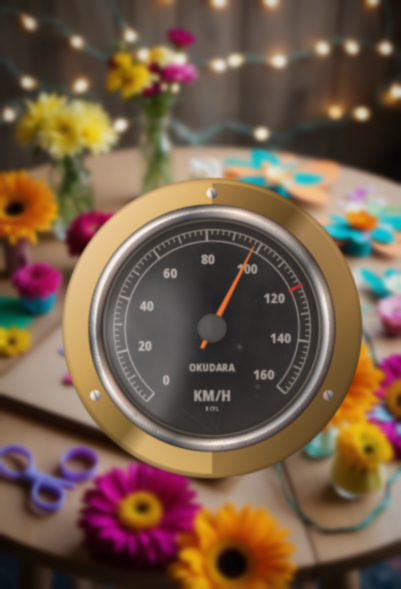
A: 98 km/h
